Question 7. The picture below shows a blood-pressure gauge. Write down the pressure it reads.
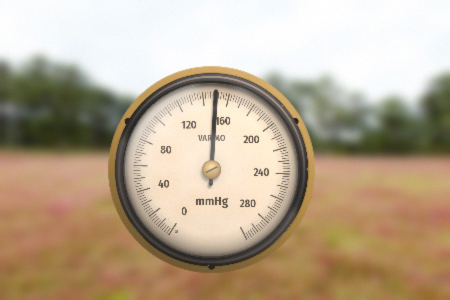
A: 150 mmHg
